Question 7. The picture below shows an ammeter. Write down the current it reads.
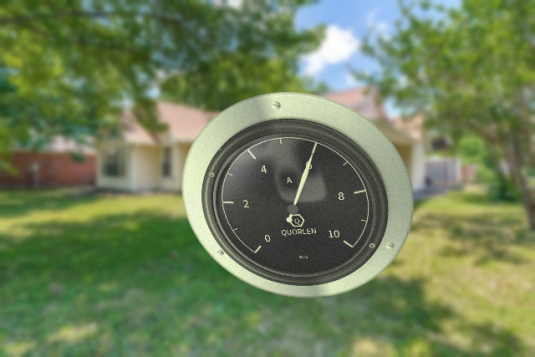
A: 6 A
